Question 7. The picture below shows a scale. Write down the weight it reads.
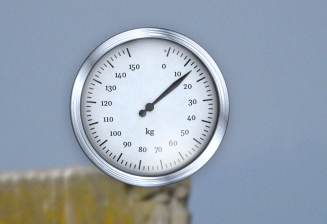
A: 14 kg
